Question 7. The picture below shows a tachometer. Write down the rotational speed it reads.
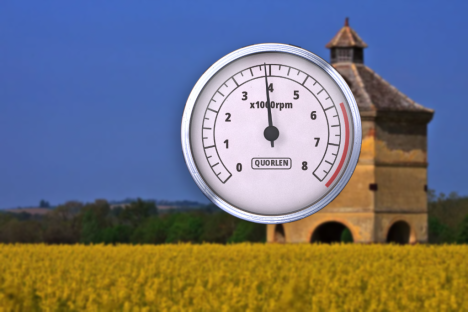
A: 3875 rpm
